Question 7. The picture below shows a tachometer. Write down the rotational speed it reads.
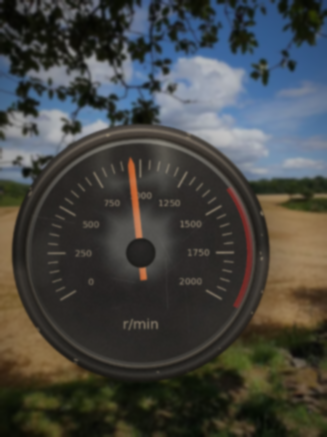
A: 950 rpm
